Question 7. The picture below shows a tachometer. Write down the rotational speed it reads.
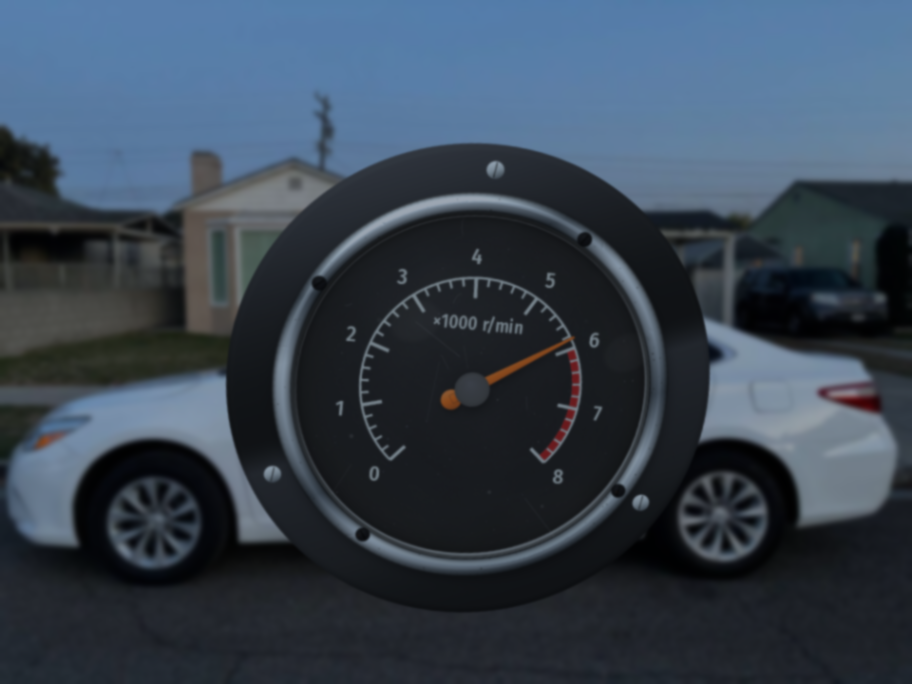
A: 5800 rpm
